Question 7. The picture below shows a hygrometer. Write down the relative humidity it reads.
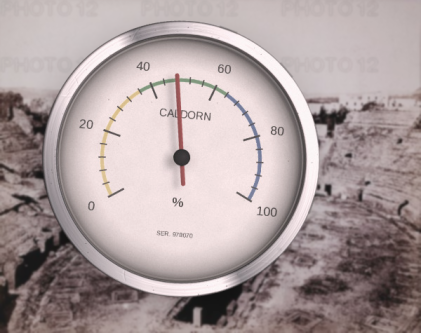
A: 48 %
